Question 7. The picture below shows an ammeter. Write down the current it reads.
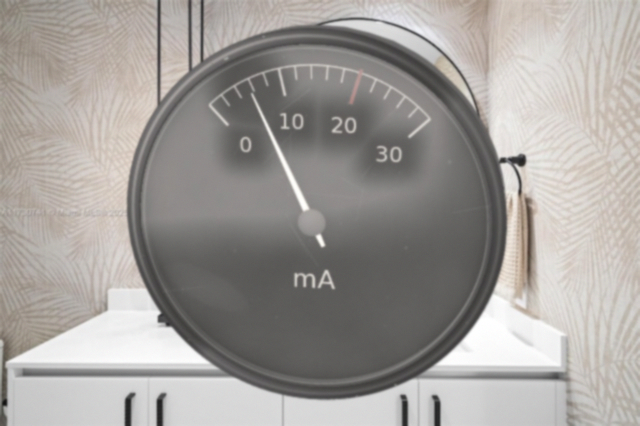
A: 6 mA
